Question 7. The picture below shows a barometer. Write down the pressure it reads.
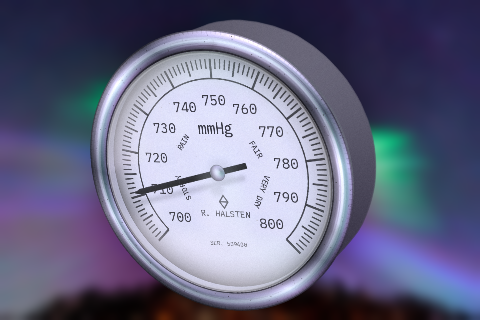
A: 711 mmHg
